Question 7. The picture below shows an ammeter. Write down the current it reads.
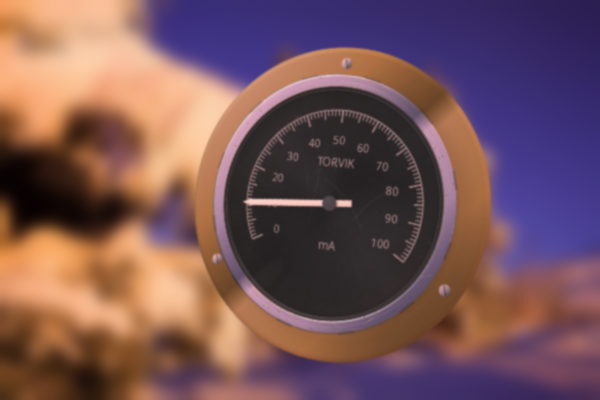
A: 10 mA
